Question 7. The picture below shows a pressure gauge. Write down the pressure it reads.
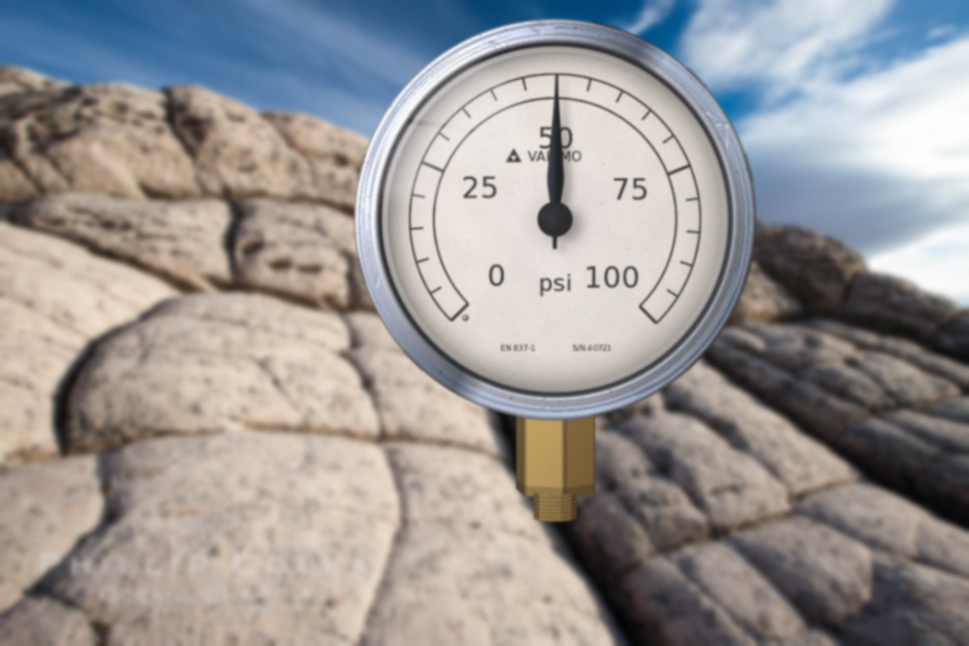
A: 50 psi
